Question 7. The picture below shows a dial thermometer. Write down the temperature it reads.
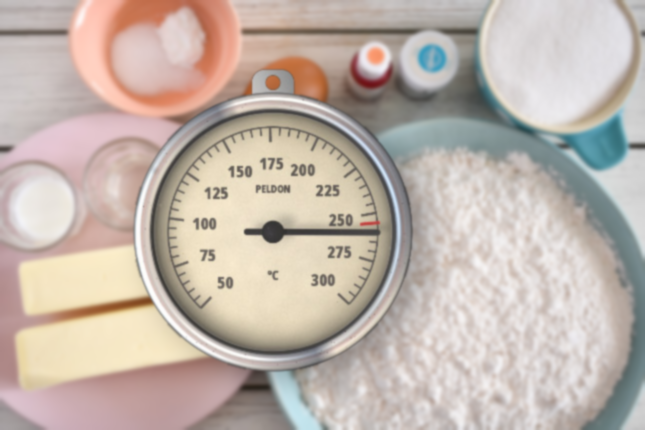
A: 260 °C
